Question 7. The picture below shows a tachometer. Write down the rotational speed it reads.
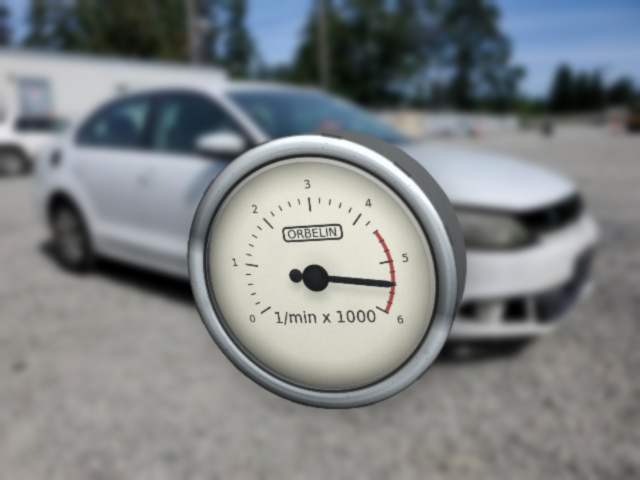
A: 5400 rpm
